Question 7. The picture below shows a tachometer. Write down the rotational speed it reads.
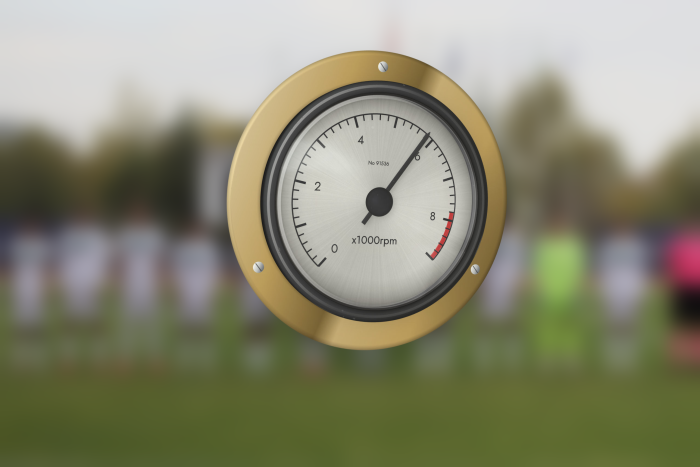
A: 5800 rpm
